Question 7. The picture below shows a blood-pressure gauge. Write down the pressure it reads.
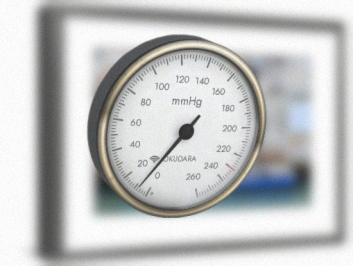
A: 10 mmHg
